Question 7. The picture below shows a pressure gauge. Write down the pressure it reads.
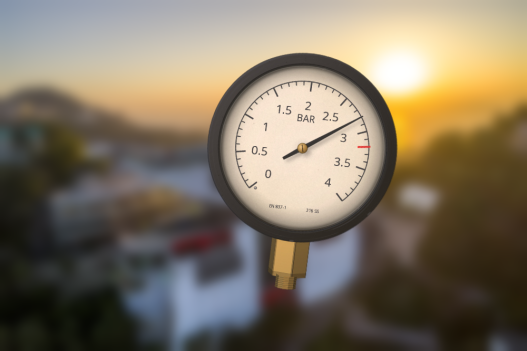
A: 2.8 bar
